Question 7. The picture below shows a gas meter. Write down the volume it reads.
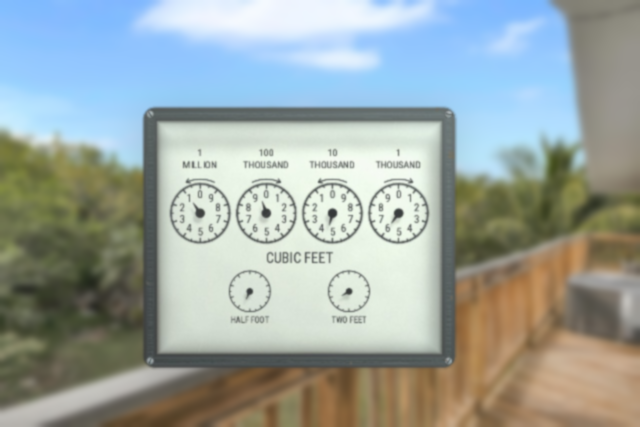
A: 94600 ft³
